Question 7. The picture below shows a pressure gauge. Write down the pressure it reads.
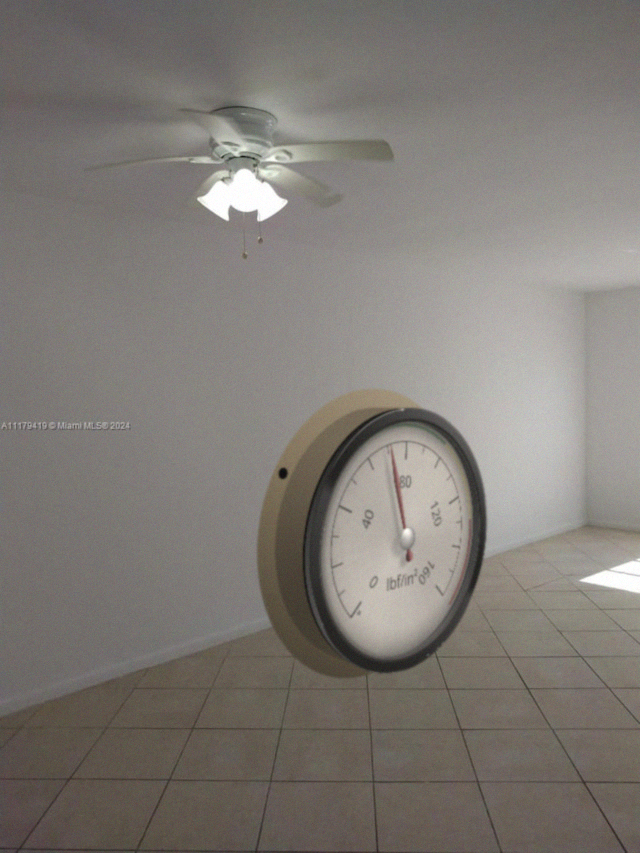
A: 70 psi
